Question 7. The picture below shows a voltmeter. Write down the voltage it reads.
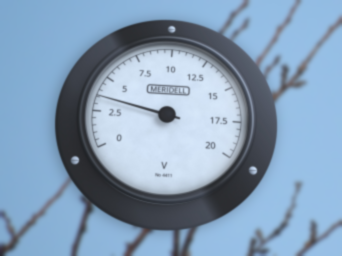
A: 3.5 V
